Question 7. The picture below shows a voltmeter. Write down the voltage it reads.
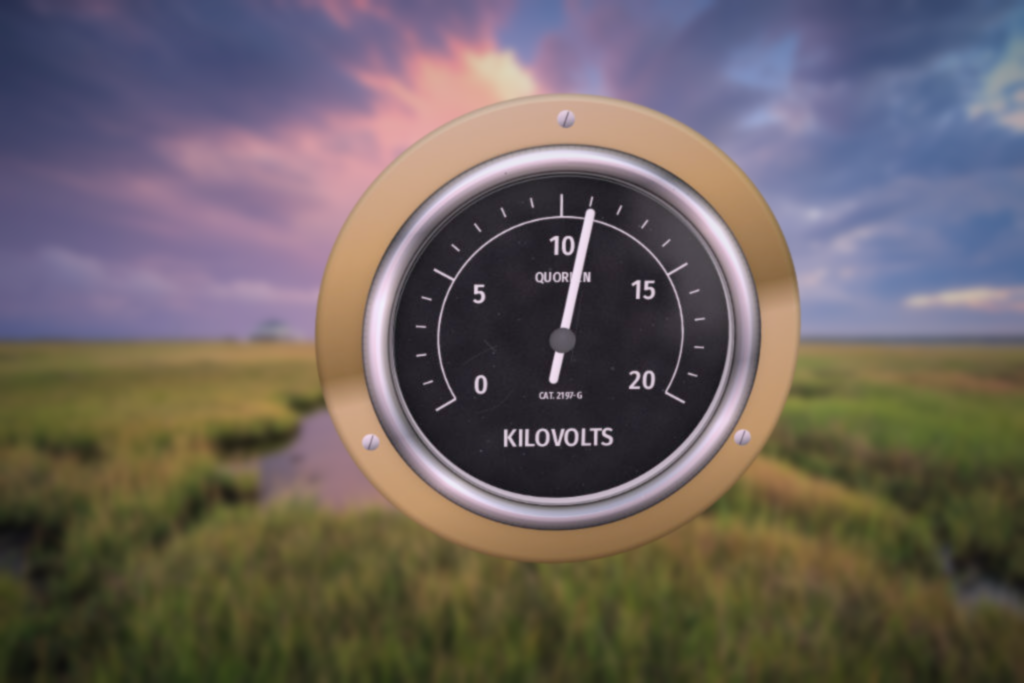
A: 11 kV
